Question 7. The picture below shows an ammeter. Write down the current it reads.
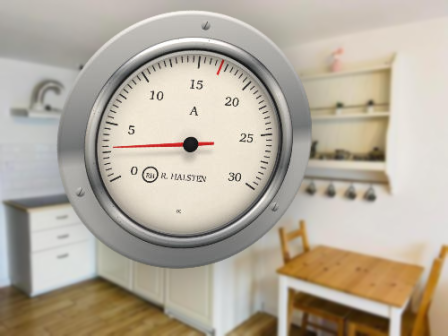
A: 3 A
